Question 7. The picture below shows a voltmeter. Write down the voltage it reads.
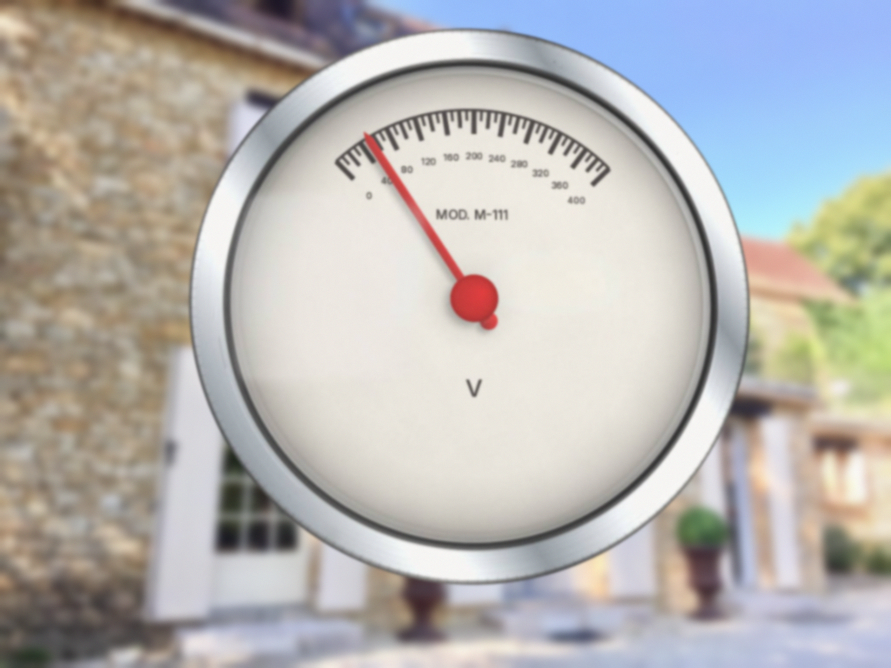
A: 50 V
